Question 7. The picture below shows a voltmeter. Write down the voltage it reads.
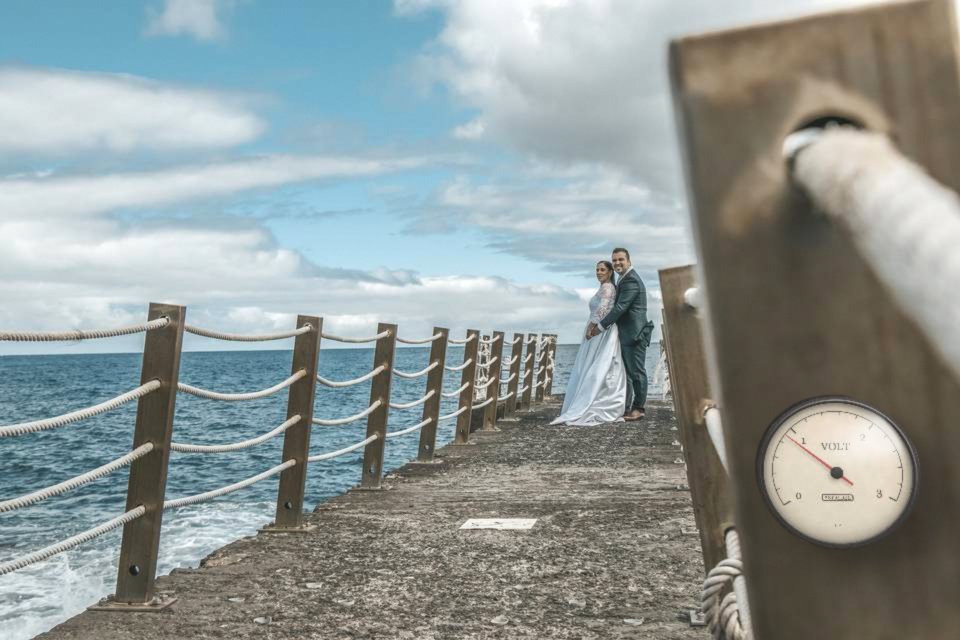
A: 0.9 V
